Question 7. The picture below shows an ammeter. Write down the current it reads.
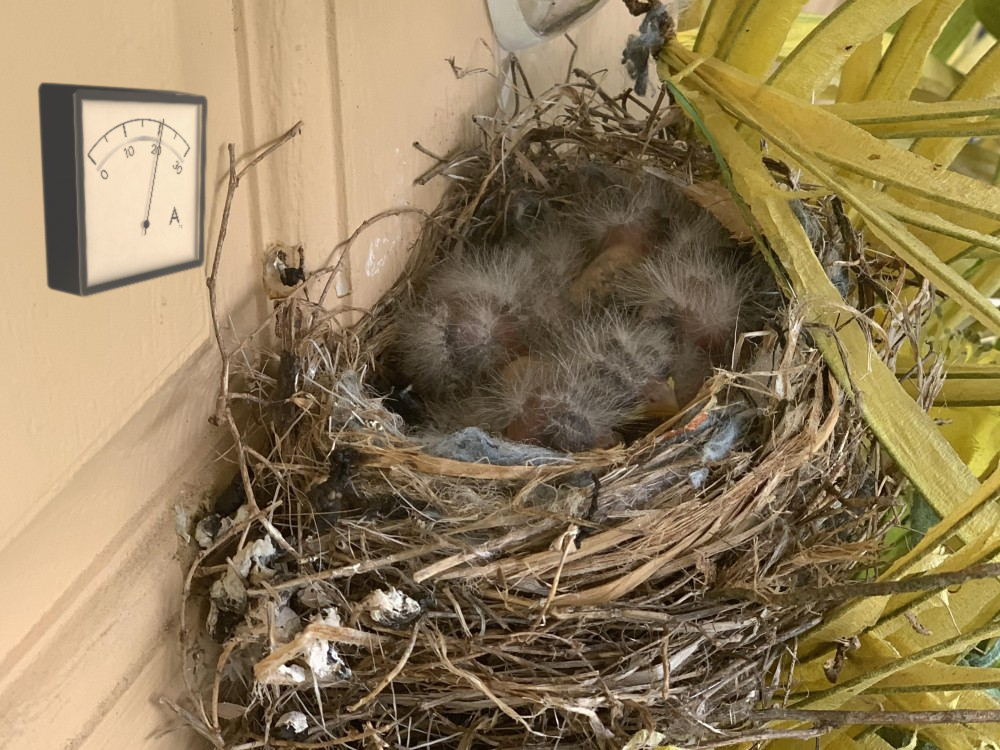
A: 20 A
